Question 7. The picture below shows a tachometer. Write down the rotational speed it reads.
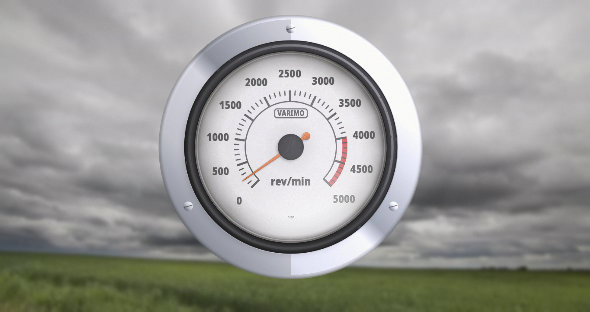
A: 200 rpm
